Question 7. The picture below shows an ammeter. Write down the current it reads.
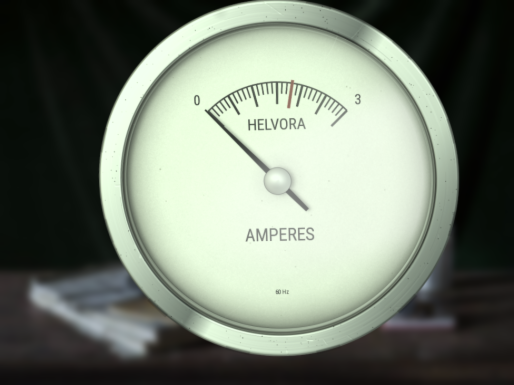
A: 0 A
